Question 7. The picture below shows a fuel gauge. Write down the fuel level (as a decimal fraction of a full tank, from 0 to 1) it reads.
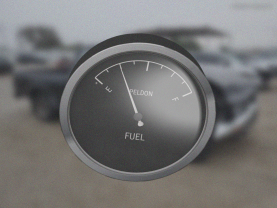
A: 0.25
